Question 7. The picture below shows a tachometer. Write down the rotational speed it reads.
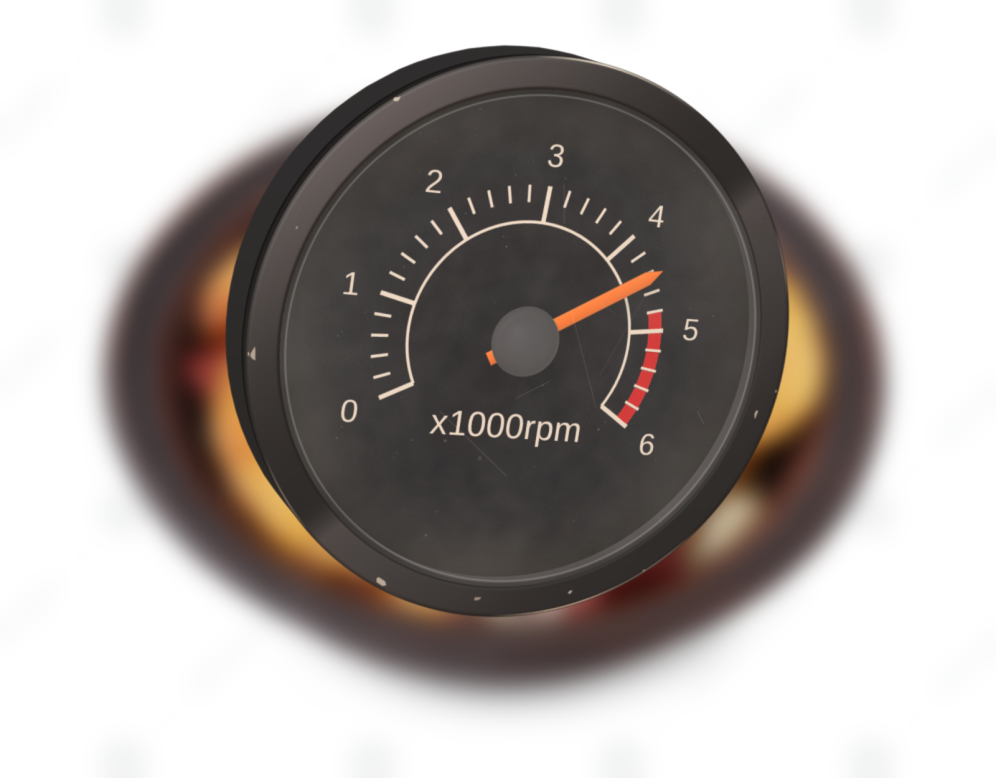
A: 4400 rpm
